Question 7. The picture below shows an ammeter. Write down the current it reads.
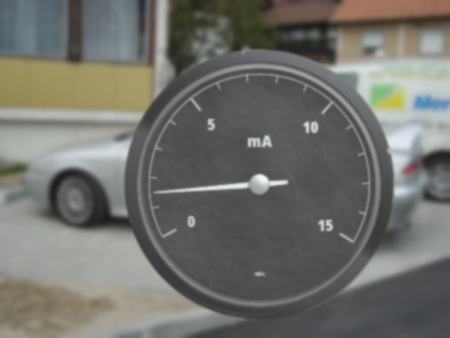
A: 1.5 mA
